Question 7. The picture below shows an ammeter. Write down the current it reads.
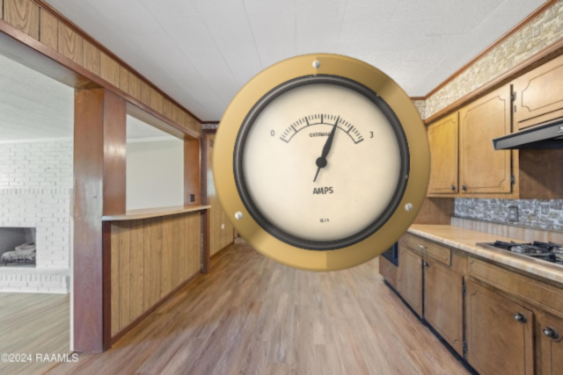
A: 2 A
